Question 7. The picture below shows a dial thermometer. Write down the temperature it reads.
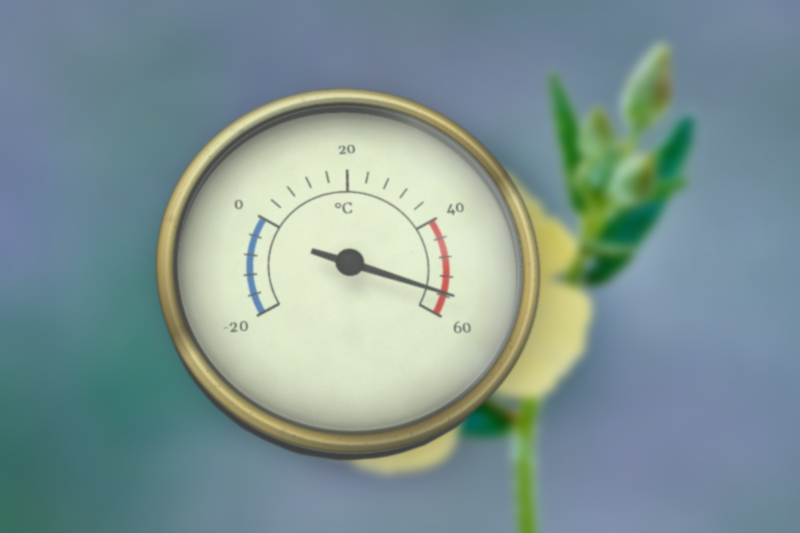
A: 56 °C
